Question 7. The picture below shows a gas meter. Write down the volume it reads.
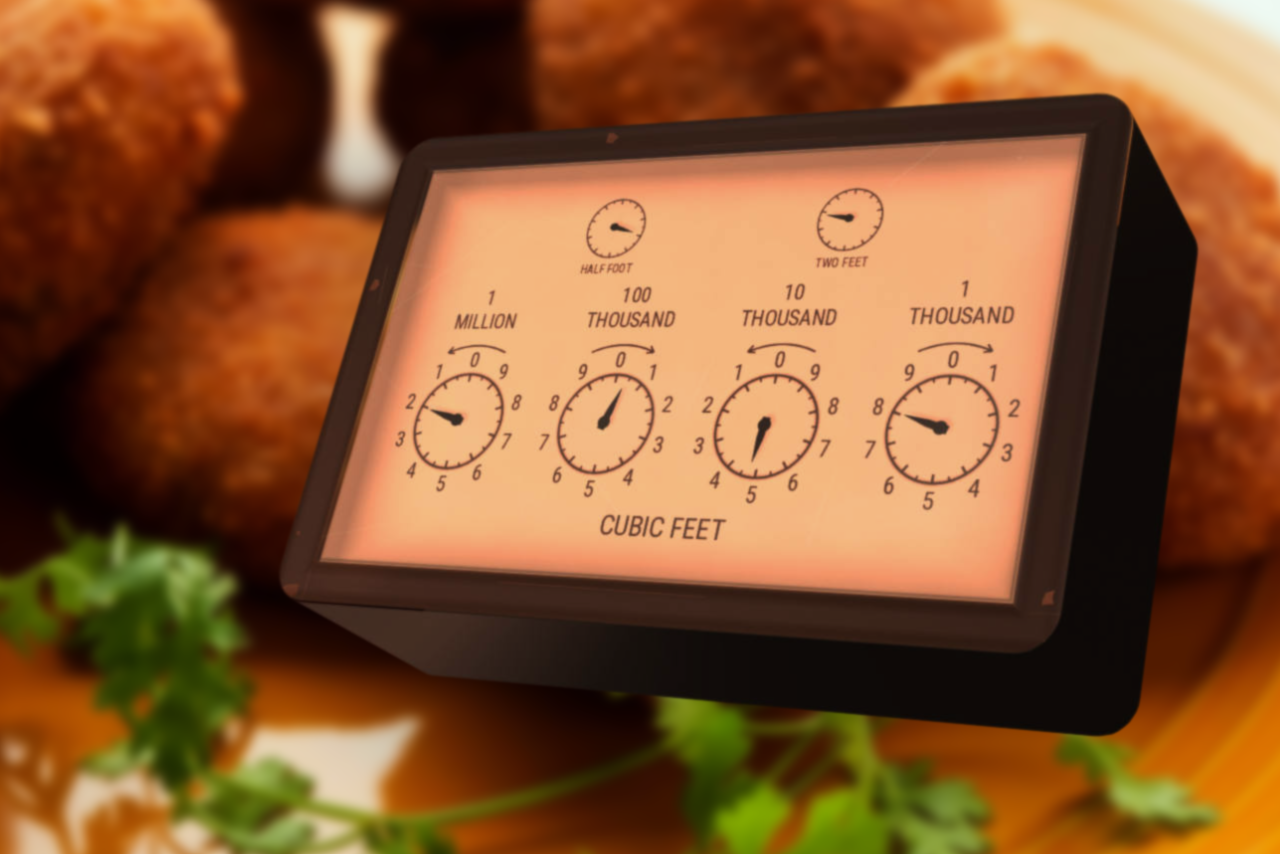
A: 204800 ft³
